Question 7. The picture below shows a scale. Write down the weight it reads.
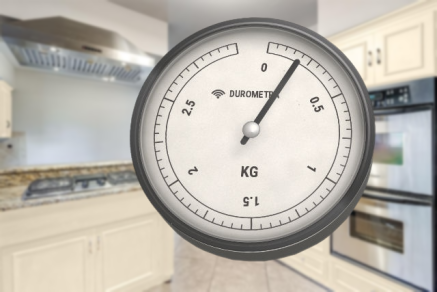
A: 0.2 kg
